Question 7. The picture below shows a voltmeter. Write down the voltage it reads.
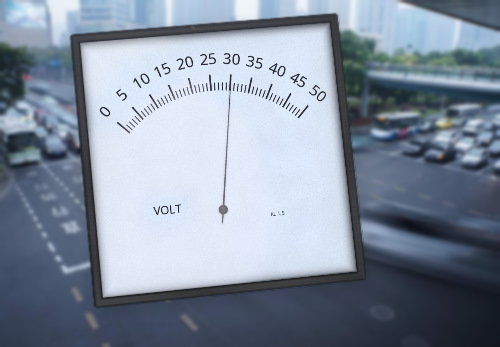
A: 30 V
